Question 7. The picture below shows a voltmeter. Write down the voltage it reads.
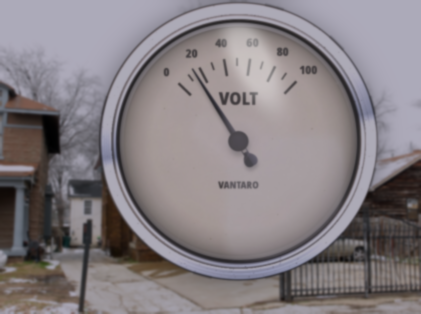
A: 15 V
